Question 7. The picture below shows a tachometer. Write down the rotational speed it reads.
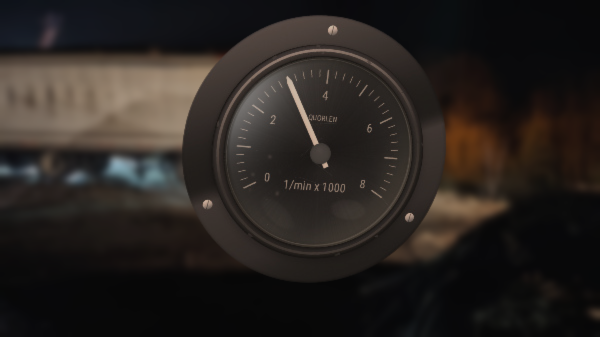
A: 3000 rpm
